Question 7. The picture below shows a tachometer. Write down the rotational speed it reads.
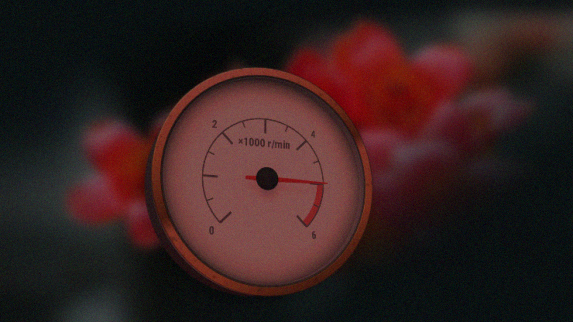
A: 5000 rpm
